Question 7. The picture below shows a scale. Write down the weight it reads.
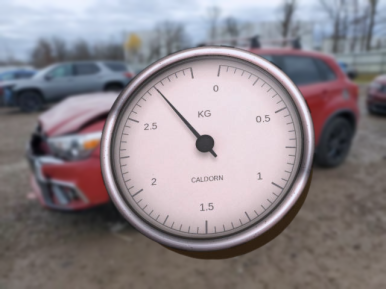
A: 2.75 kg
